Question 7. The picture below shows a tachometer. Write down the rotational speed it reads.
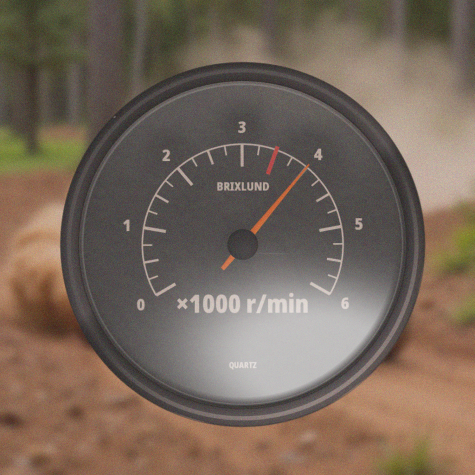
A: 4000 rpm
